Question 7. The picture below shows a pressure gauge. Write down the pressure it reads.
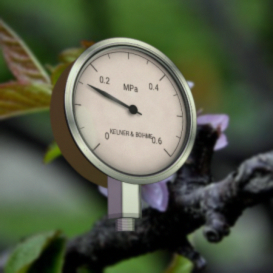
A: 0.15 MPa
